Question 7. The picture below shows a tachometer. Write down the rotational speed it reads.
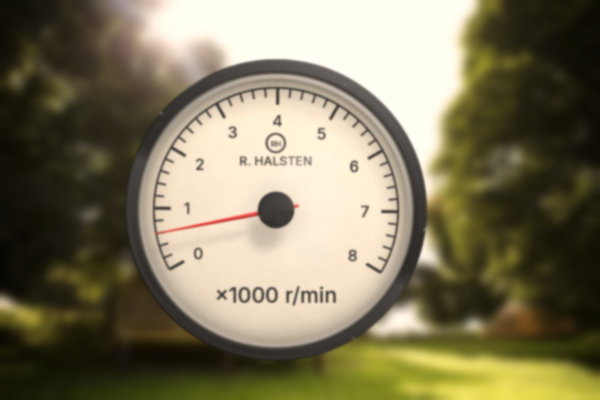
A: 600 rpm
